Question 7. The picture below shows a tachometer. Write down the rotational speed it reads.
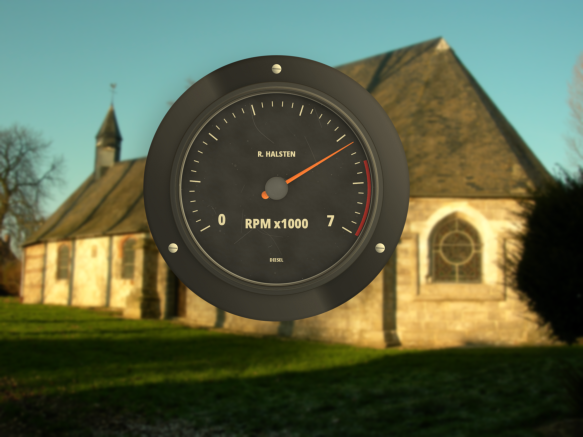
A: 5200 rpm
